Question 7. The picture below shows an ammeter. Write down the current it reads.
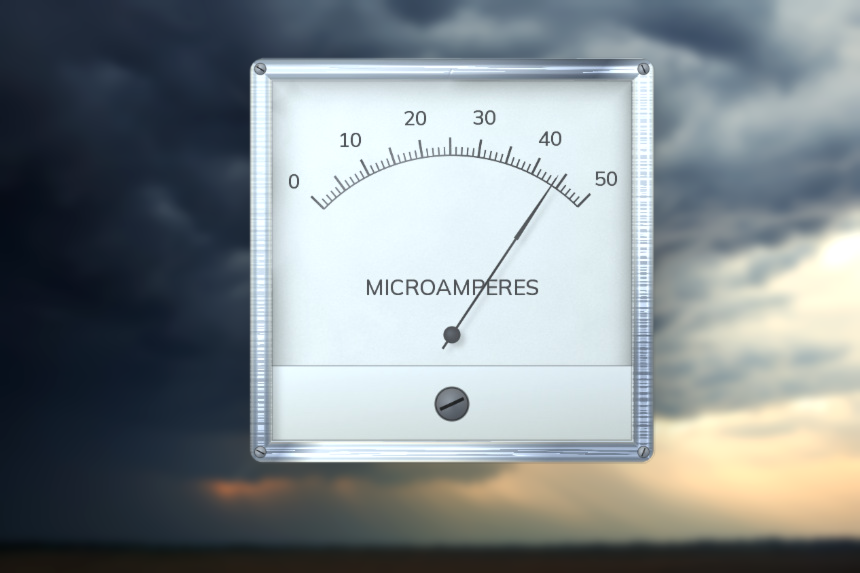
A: 44 µA
